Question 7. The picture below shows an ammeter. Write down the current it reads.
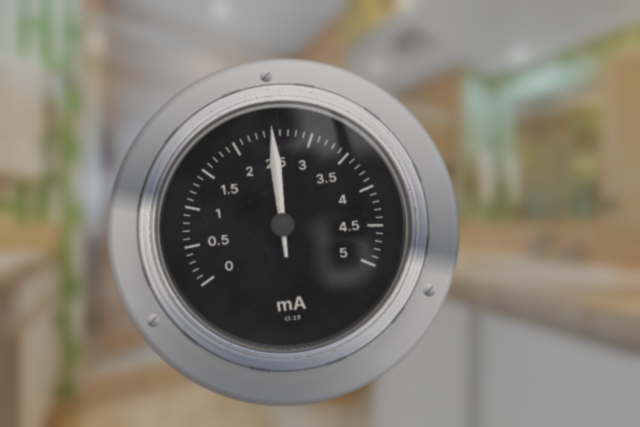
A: 2.5 mA
